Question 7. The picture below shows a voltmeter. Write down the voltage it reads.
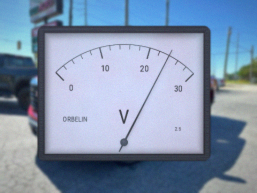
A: 24 V
